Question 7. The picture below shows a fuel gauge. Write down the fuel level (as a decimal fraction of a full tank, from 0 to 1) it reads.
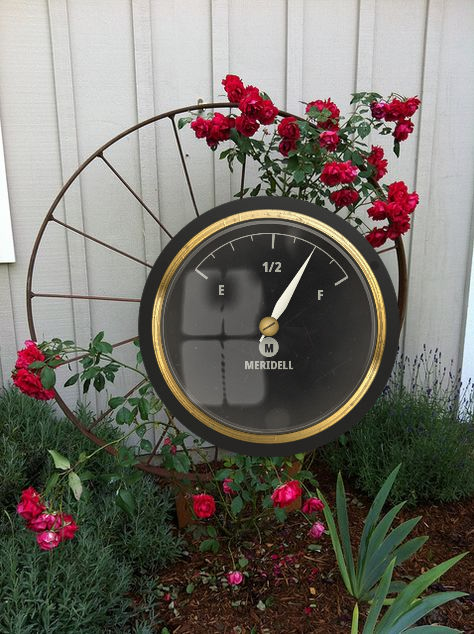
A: 0.75
